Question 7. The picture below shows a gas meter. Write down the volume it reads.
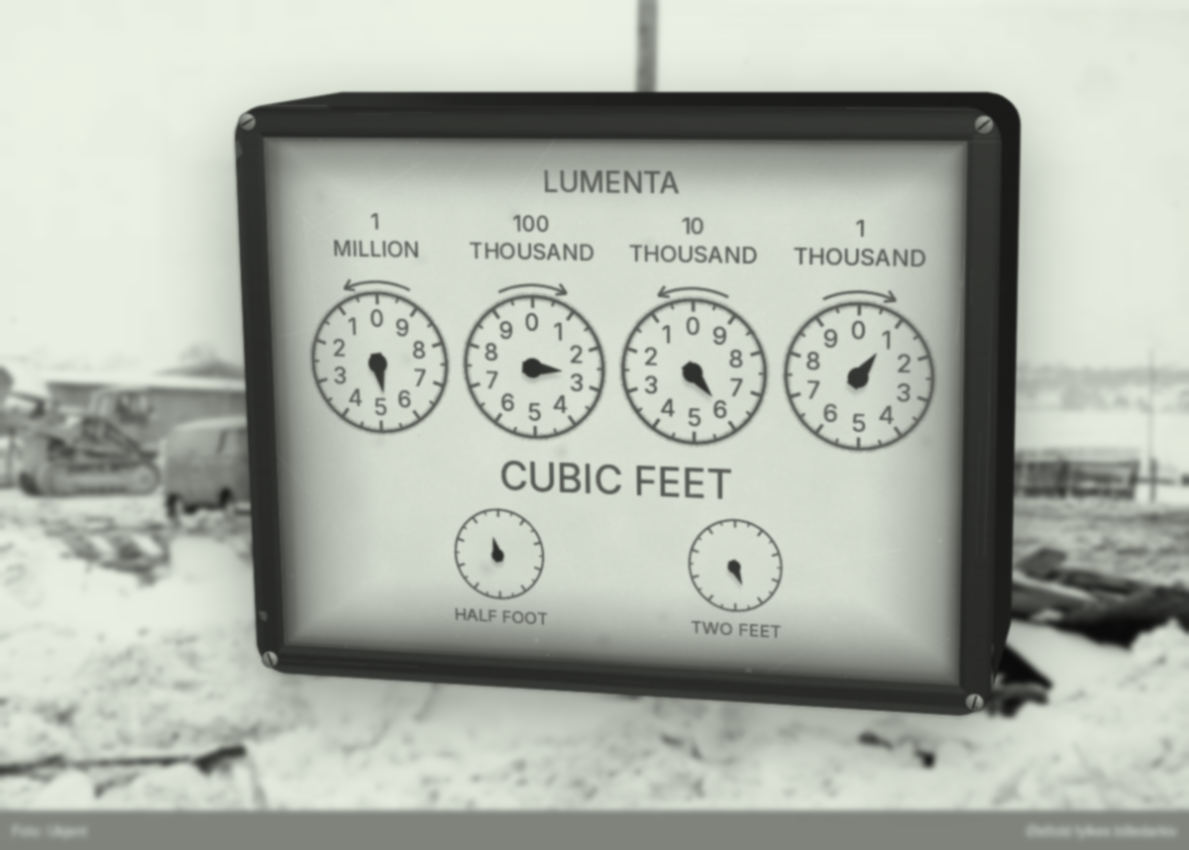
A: 526100 ft³
